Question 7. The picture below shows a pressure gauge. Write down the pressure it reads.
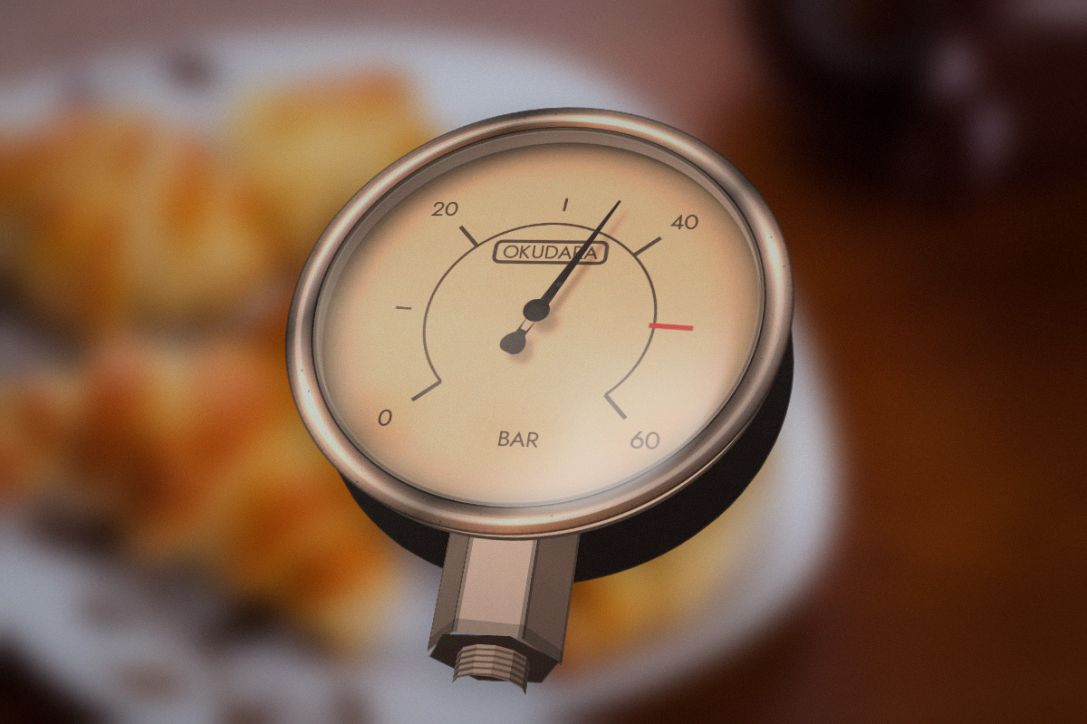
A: 35 bar
